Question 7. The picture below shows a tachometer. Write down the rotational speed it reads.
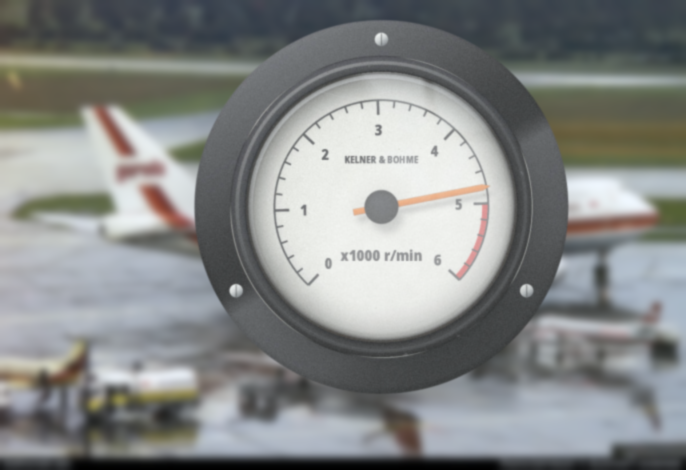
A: 4800 rpm
